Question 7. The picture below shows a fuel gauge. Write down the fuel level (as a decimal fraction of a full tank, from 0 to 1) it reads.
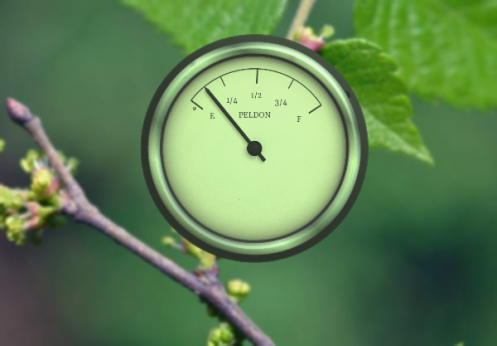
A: 0.125
